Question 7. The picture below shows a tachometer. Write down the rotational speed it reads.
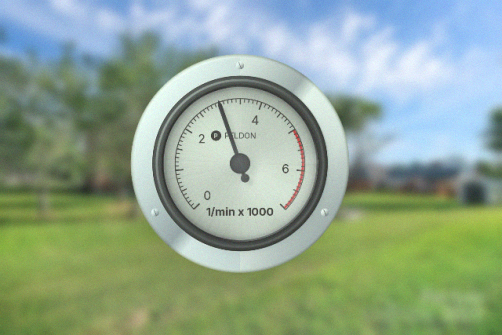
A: 3000 rpm
